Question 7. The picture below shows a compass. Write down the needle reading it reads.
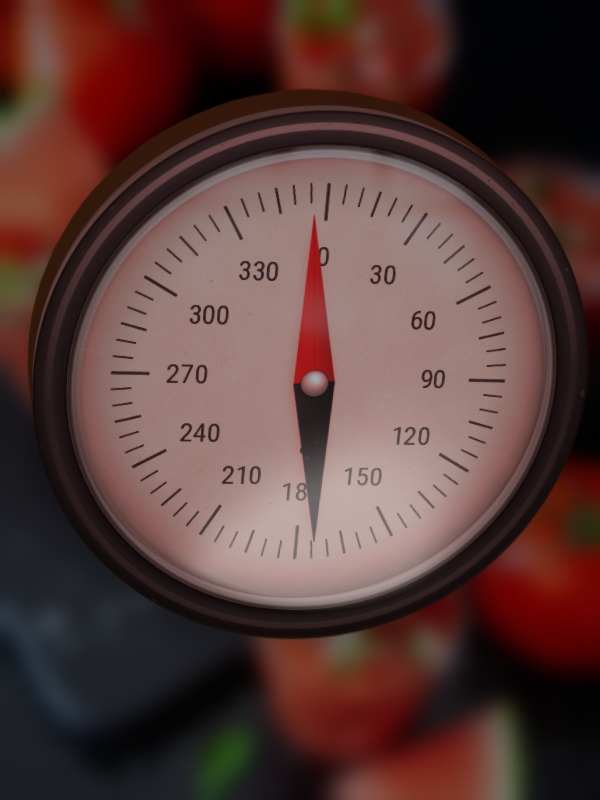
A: 355 °
